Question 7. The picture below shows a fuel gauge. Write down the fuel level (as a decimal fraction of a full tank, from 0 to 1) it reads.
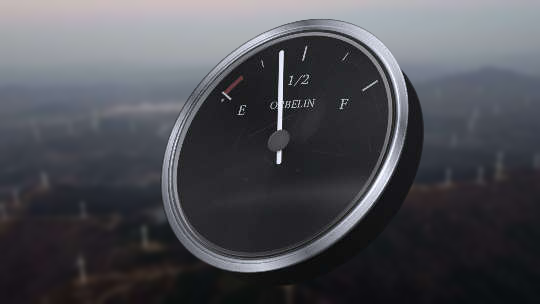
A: 0.375
